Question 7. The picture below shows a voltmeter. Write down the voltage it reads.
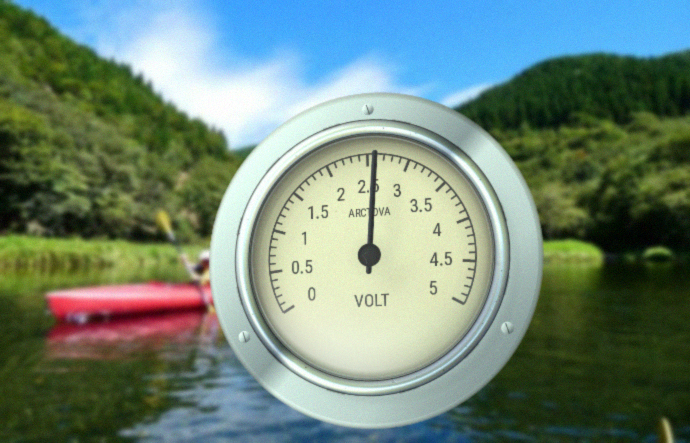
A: 2.6 V
